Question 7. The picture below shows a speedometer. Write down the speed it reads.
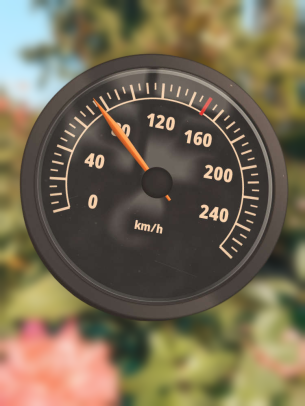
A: 75 km/h
